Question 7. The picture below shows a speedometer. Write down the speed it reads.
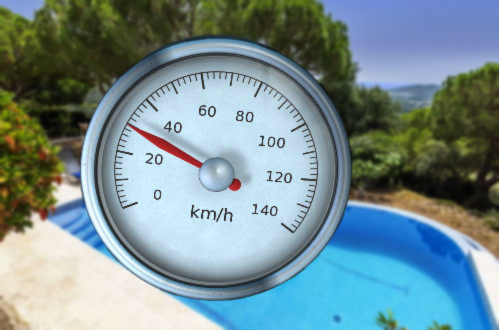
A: 30 km/h
